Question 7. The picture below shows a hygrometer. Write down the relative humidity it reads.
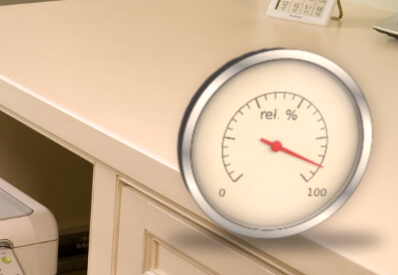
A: 92 %
